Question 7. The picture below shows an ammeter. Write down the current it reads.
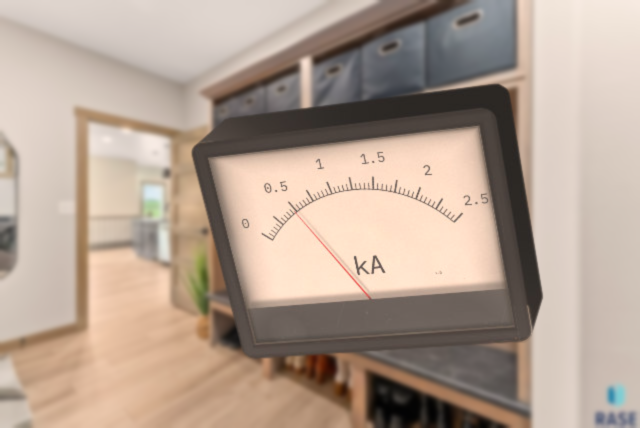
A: 0.5 kA
